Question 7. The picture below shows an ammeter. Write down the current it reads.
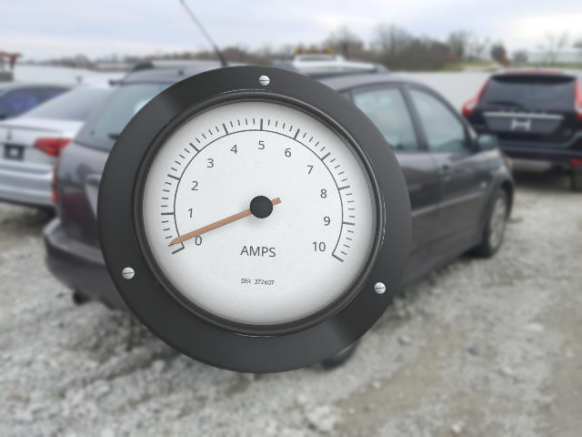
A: 0.2 A
